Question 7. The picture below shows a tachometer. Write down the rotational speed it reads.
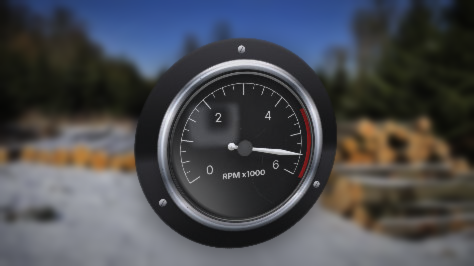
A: 5500 rpm
